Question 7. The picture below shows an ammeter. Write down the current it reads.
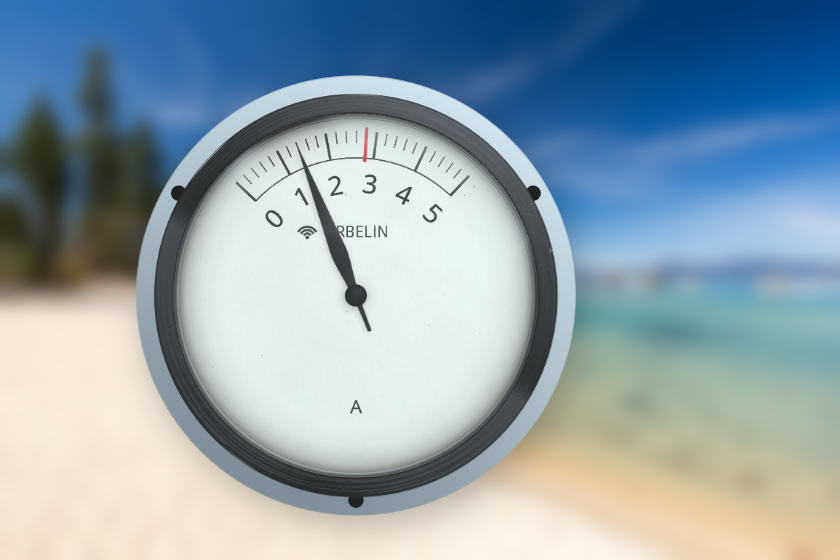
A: 1.4 A
